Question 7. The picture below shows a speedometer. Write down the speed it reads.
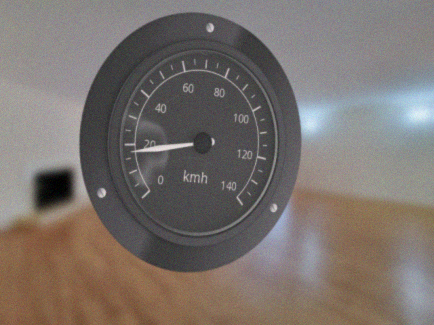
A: 17.5 km/h
